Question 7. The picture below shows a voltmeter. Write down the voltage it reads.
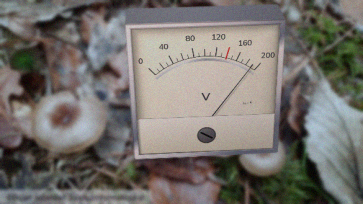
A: 190 V
